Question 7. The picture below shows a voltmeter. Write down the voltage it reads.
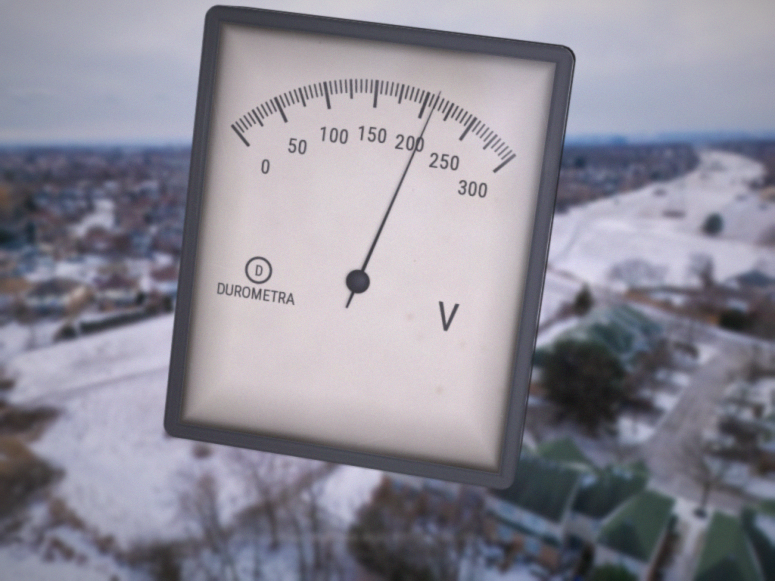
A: 210 V
